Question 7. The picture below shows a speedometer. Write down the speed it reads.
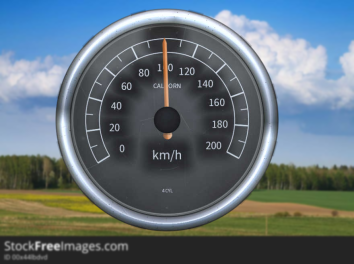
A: 100 km/h
